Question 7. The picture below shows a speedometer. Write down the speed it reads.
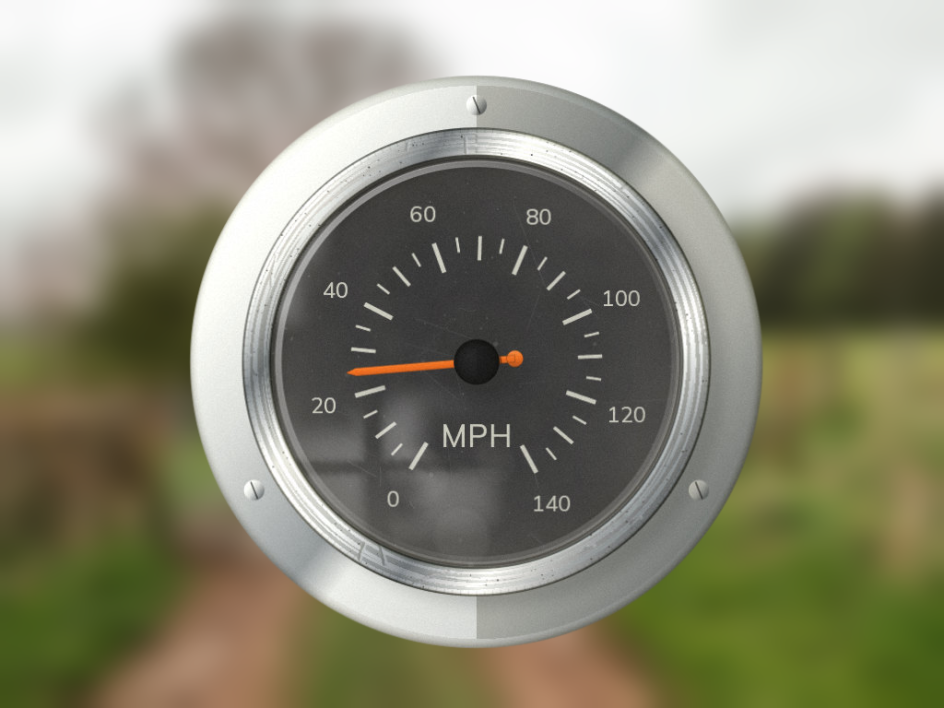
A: 25 mph
